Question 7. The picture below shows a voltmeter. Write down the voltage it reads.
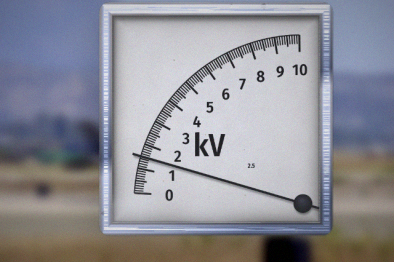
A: 1.5 kV
